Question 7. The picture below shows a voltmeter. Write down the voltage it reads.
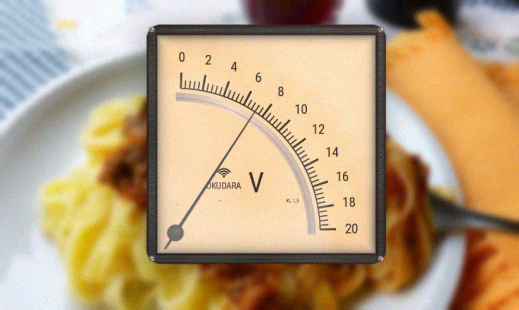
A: 7.2 V
